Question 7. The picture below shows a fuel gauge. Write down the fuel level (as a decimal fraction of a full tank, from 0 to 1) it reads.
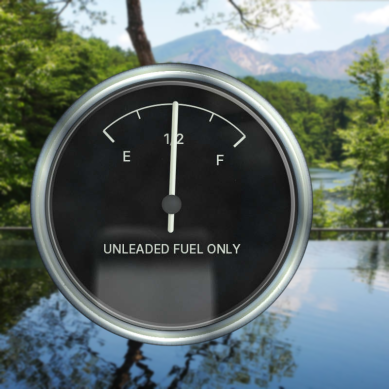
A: 0.5
